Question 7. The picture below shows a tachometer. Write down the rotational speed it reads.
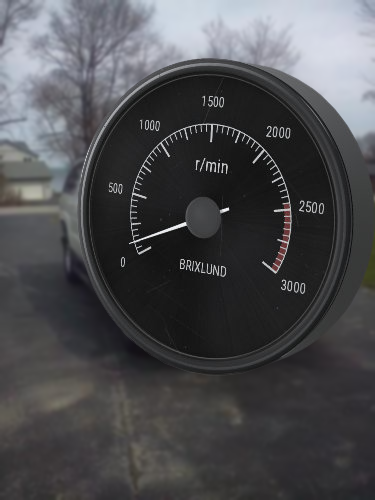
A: 100 rpm
